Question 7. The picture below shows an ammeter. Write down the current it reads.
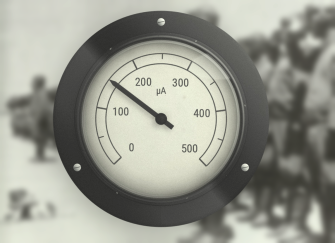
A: 150 µA
